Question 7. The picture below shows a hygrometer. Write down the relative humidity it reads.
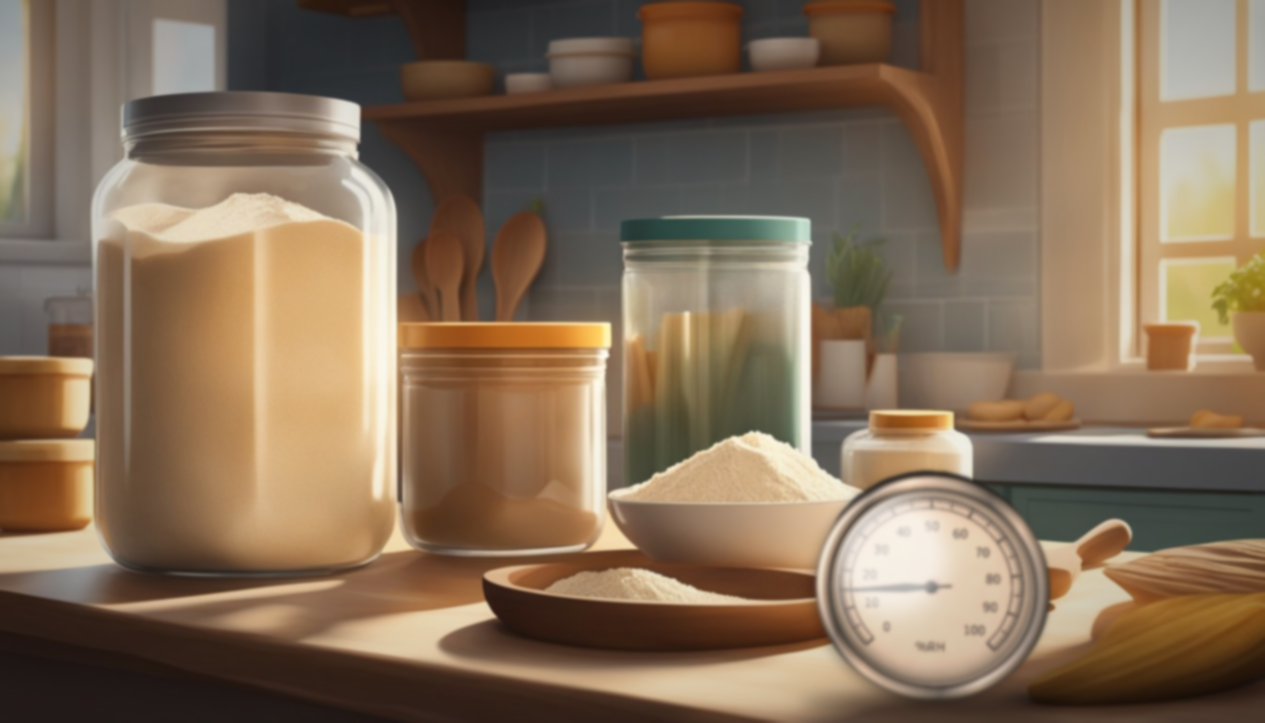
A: 15 %
